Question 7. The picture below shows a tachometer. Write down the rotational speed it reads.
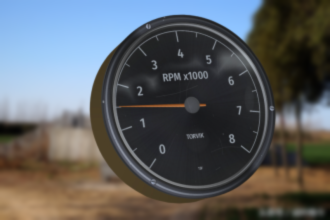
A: 1500 rpm
